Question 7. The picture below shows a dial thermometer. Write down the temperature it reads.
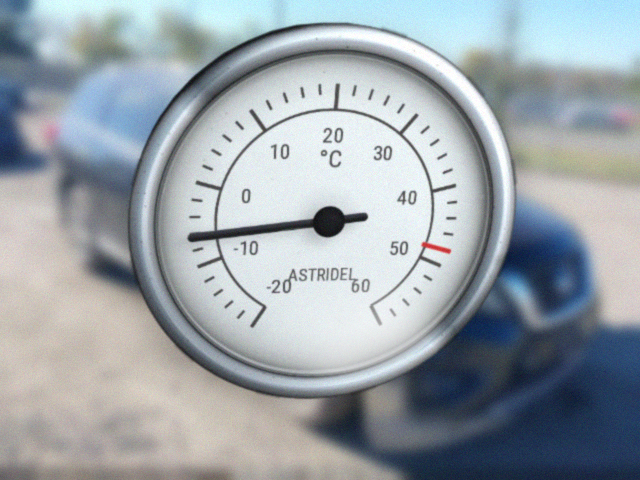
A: -6 °C
